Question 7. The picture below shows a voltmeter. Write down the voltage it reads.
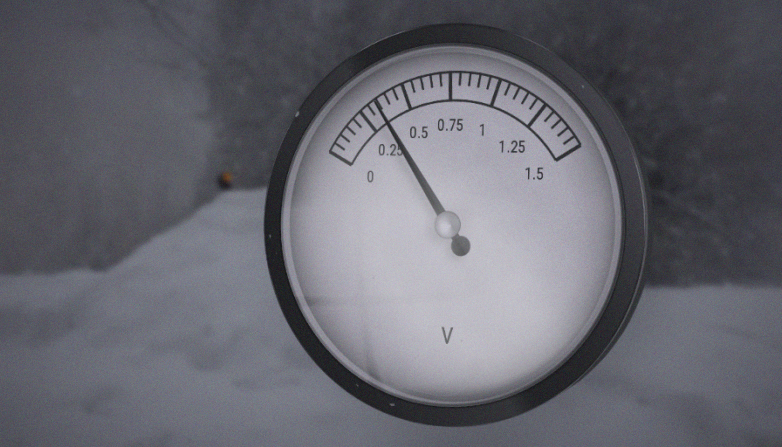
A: 0.35 V
